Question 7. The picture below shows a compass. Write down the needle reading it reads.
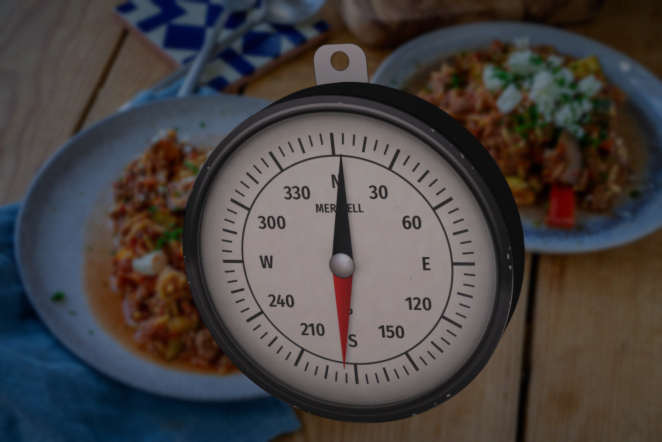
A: 185 °
